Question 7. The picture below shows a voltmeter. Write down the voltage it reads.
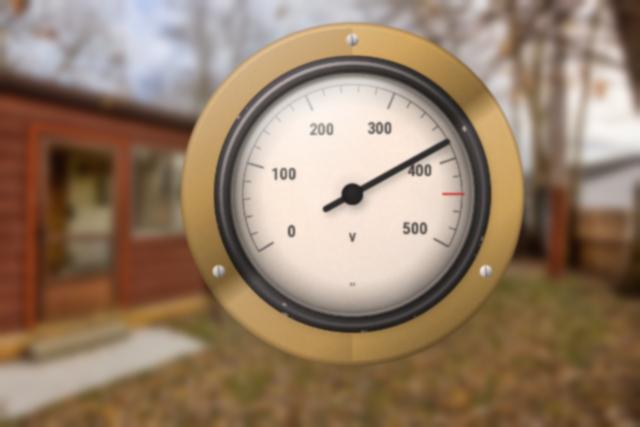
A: 380 V
